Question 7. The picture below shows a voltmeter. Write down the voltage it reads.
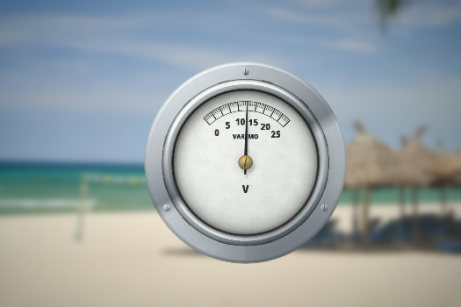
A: 12.5 V
